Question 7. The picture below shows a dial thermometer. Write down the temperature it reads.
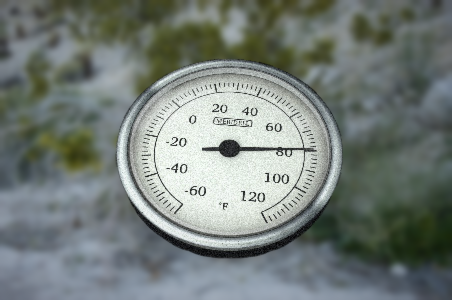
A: 80 °F
